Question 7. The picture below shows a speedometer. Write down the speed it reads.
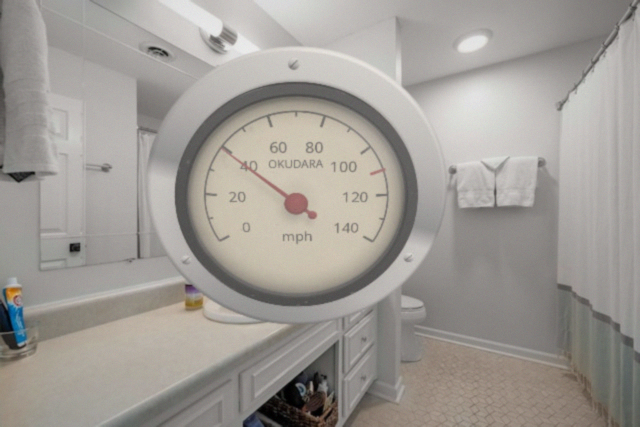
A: 40 mph
